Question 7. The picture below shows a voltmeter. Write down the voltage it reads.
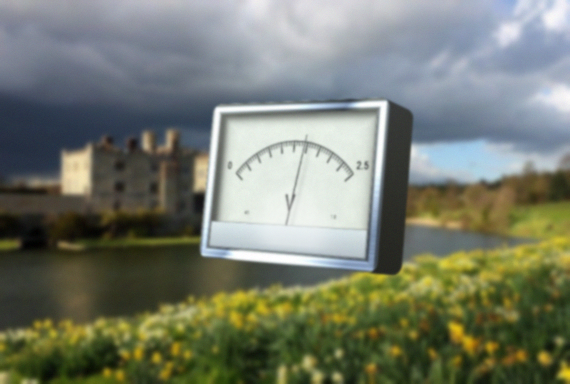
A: 1.5 V
